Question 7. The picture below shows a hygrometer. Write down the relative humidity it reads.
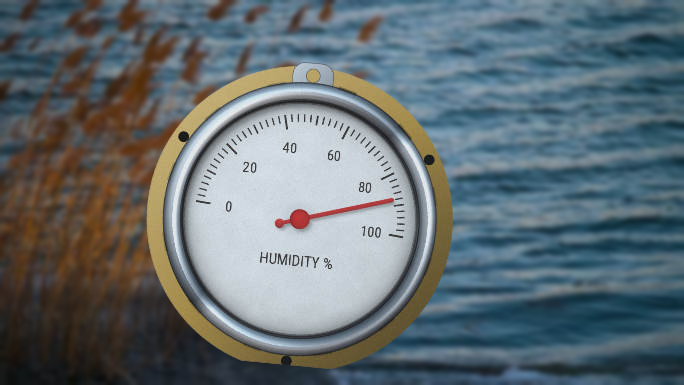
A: 88 %
